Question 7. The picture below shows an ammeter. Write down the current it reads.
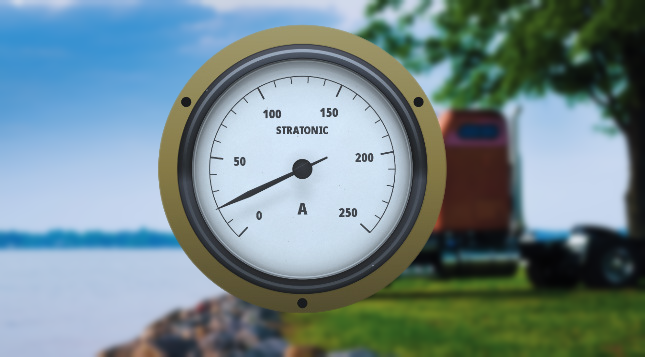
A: 20 A
